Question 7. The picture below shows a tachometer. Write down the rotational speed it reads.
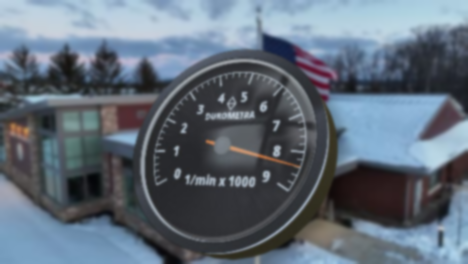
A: 8400 rpm
